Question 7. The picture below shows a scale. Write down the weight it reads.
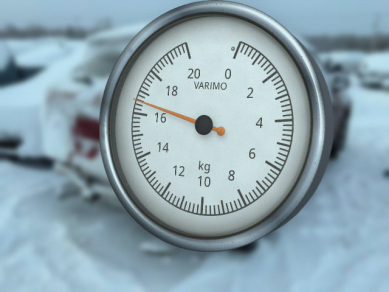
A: 16.6 kg
